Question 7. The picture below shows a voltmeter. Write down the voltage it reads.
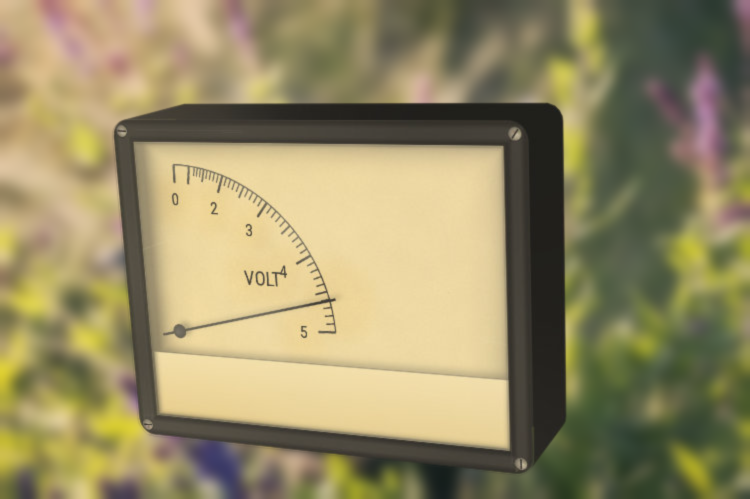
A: 4.6 V
